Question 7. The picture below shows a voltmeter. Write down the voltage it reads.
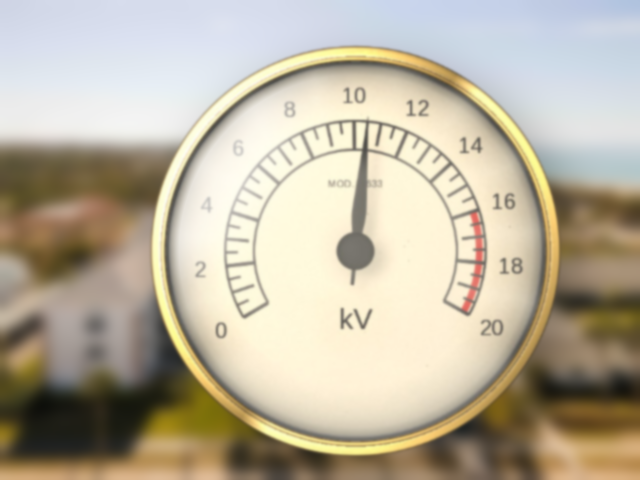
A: 10.5 kV
